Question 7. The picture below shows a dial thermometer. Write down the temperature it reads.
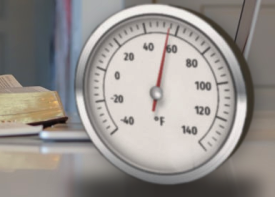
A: 56 °F
